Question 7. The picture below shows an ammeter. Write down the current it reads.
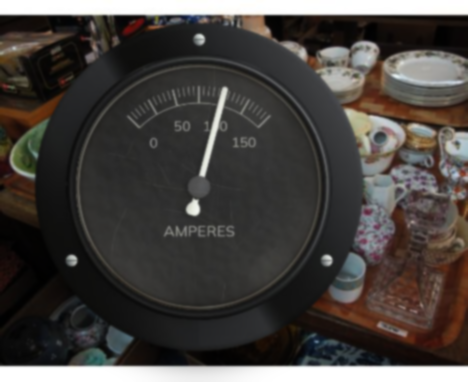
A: 100 A
